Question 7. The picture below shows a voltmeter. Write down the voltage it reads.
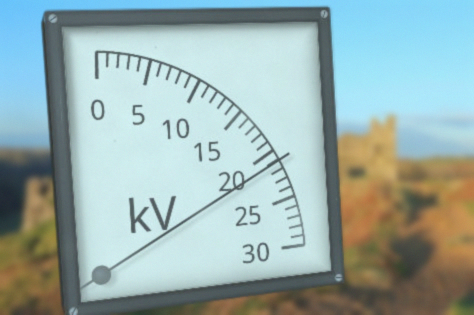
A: 21 kV
